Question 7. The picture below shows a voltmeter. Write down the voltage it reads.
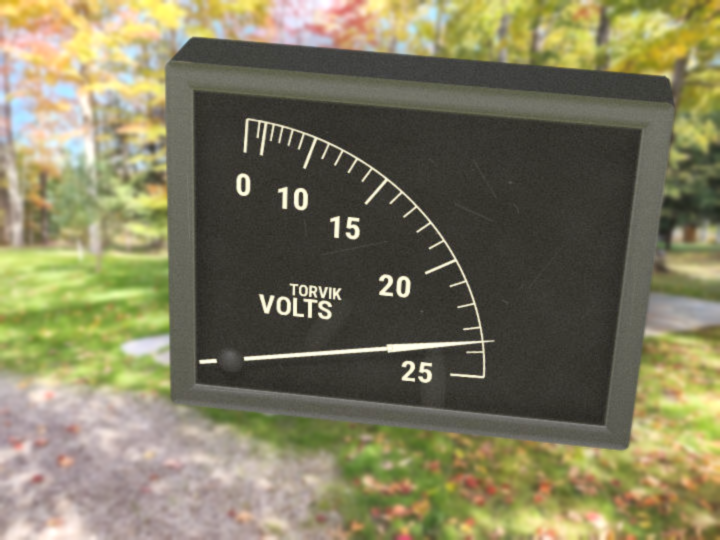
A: 23.5 V
